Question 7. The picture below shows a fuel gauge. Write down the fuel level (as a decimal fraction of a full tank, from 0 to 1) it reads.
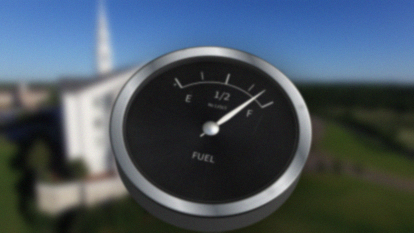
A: 0.875
